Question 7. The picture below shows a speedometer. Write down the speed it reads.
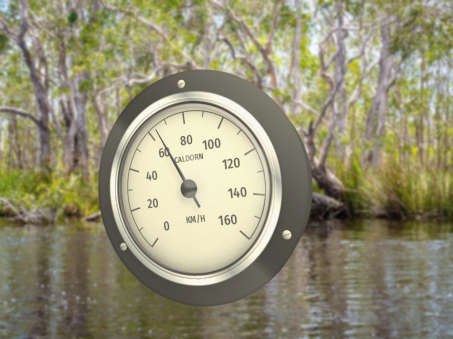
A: 65 km/h
